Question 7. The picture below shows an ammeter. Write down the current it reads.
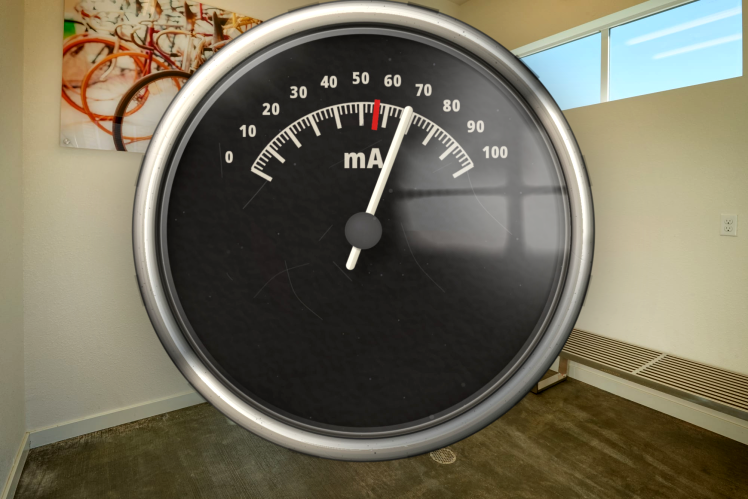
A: 68 mA
